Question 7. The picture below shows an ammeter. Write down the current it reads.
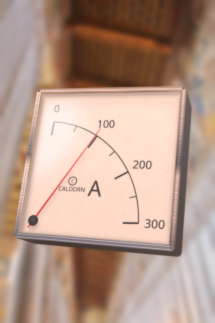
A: 100 A
